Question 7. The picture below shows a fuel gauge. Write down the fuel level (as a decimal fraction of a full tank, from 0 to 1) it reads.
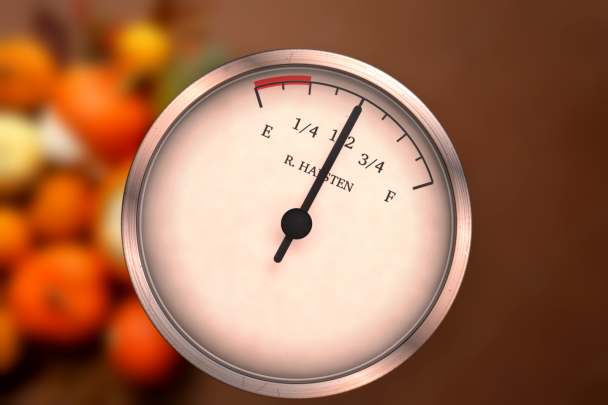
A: 0.5
